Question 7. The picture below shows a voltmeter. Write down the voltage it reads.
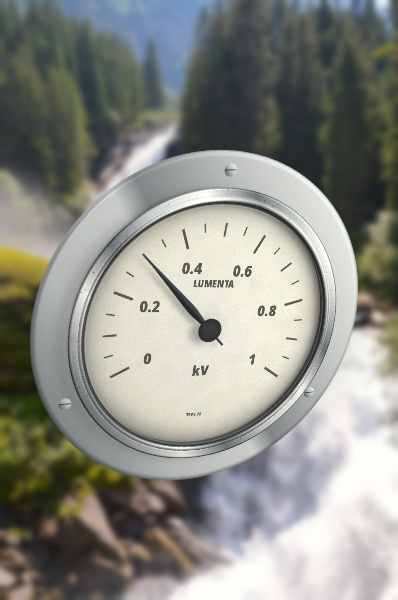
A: 0.3 kV
